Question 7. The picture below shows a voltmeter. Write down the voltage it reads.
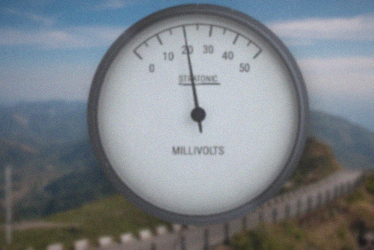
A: 20 mV
